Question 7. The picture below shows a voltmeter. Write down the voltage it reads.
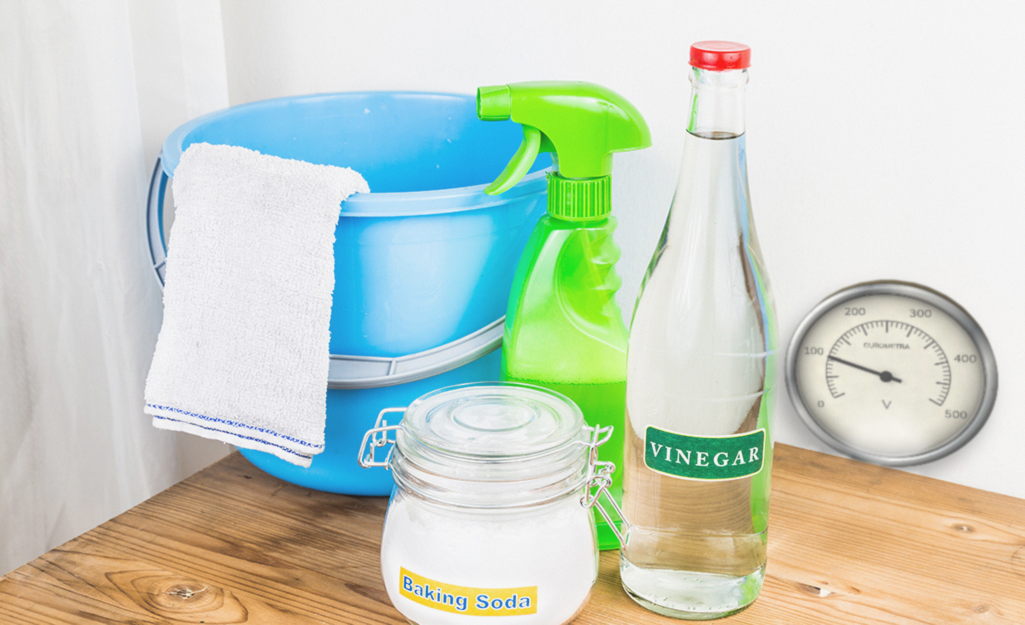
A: 100 V
